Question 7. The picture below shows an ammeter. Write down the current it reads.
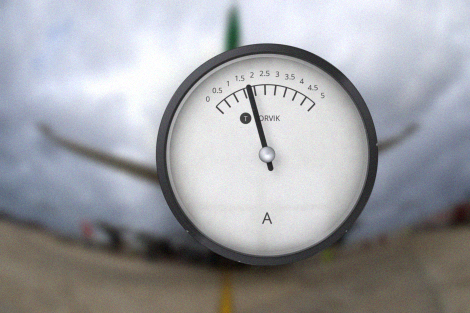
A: 1.75 A
